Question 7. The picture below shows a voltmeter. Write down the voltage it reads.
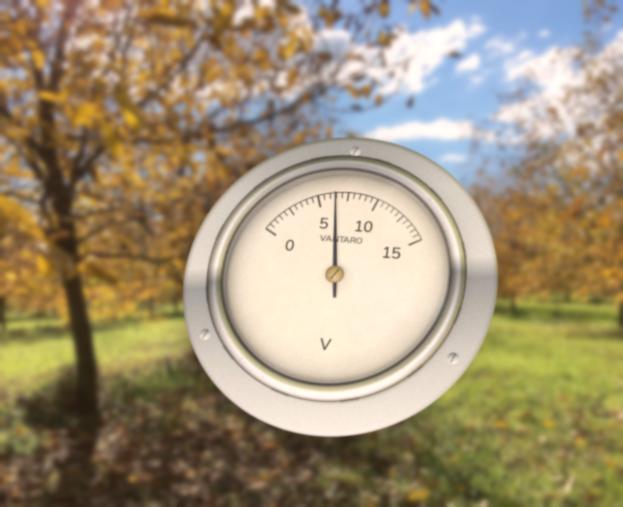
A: 6.5 V
